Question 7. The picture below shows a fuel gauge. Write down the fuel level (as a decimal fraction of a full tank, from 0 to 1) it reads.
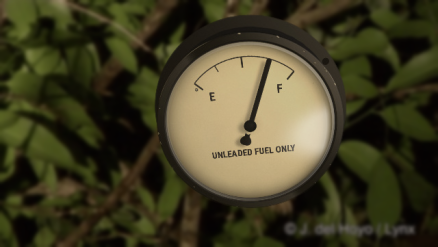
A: 0.75
